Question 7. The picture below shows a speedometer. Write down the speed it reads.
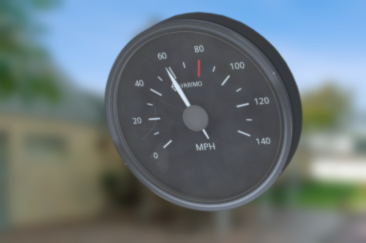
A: 60 mph
